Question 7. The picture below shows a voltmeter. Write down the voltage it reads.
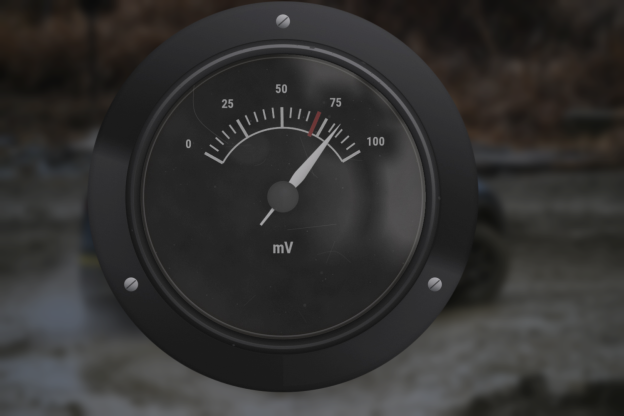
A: 82.5 mV
